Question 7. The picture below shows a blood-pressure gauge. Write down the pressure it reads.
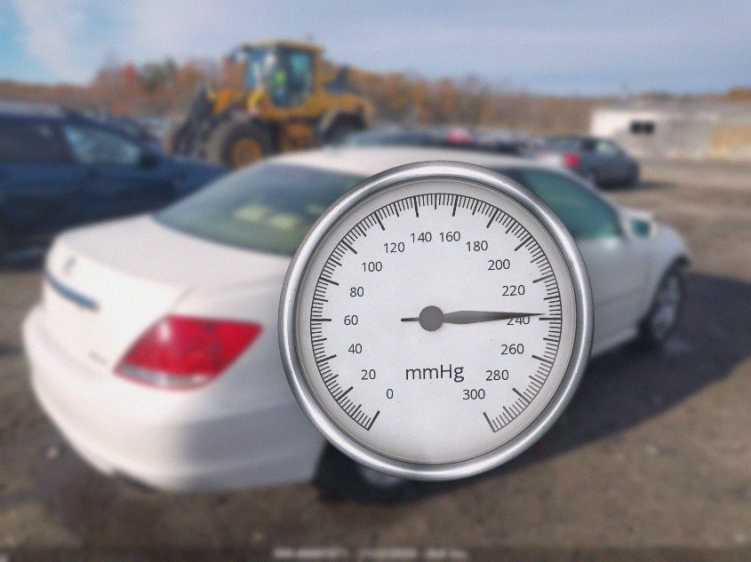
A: 238 mmHg
